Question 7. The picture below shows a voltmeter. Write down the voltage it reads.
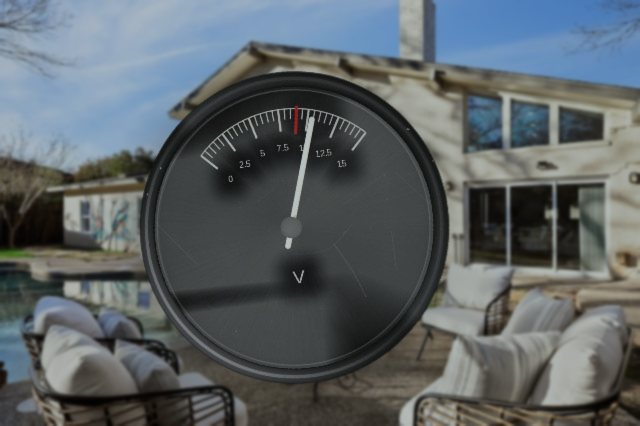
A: 10.5 V
